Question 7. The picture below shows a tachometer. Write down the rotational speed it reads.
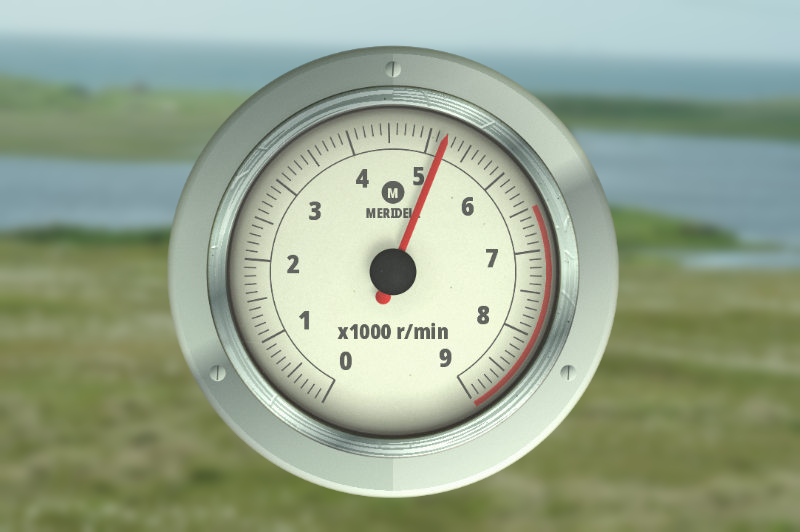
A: 5200 rpm
